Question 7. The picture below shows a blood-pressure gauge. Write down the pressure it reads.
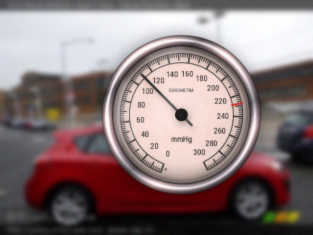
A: 110 mmHg
